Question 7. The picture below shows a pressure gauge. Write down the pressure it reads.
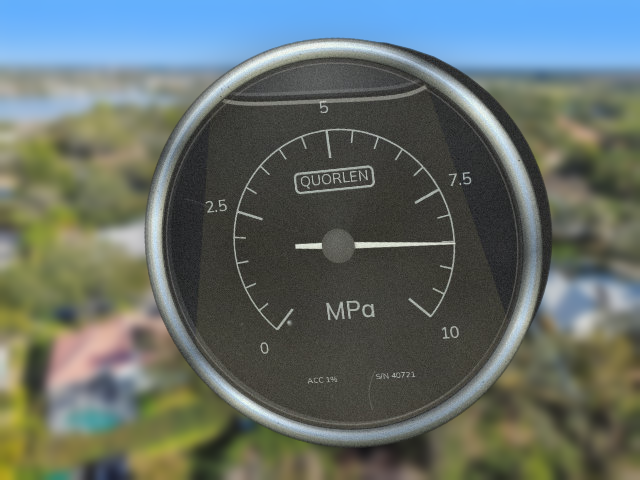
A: 8.5 MPa
